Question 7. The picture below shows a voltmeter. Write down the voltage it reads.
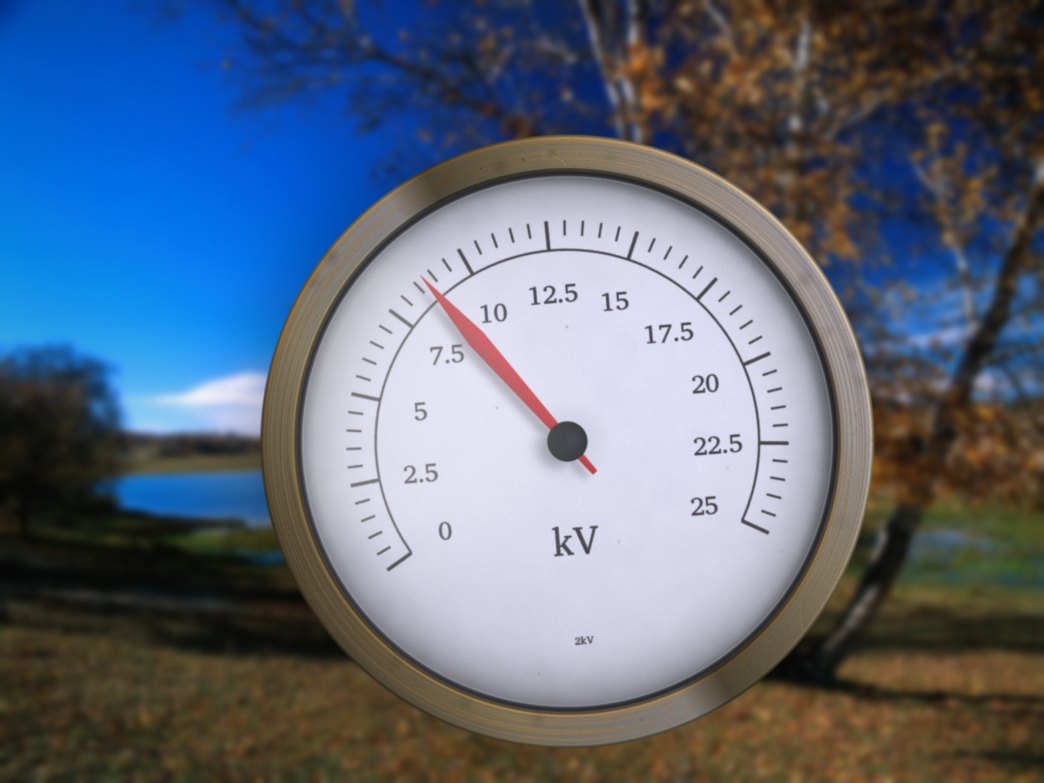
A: 8.75 kV
